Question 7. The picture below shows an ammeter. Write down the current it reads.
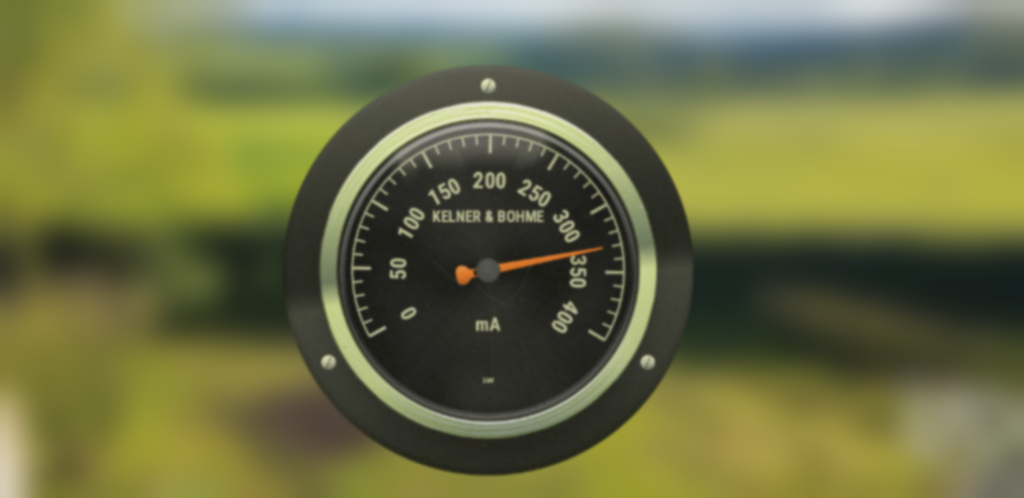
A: 330 mA
